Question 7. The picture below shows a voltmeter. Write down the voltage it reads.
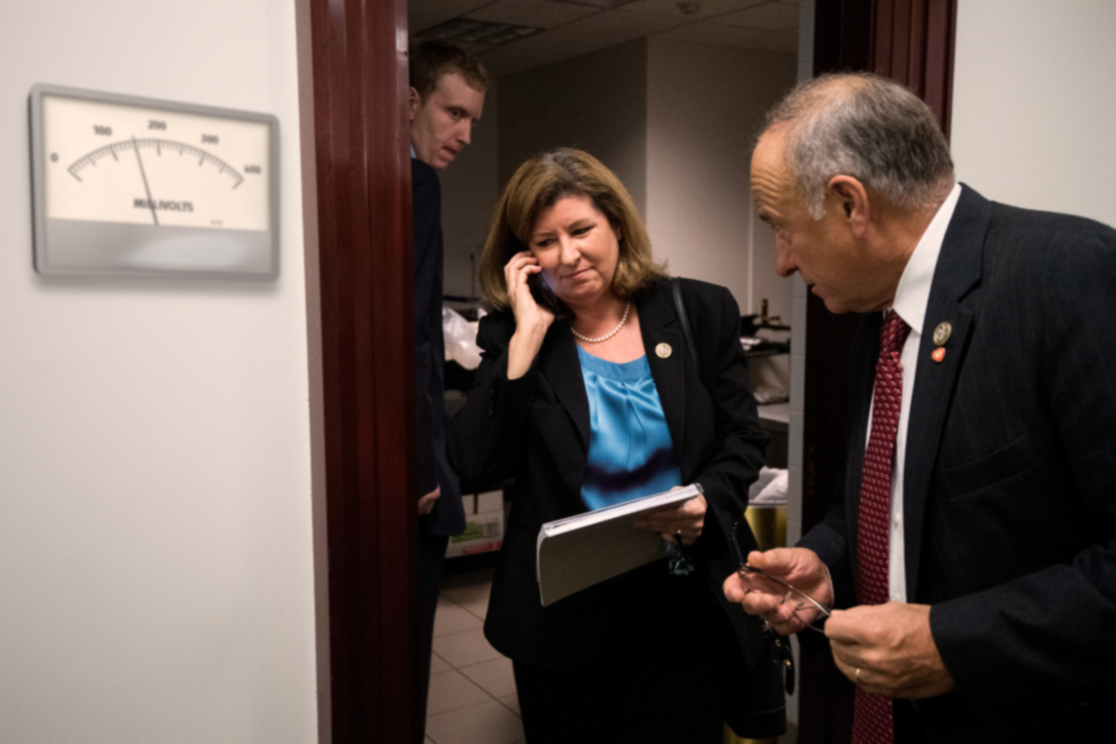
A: 150 mV
